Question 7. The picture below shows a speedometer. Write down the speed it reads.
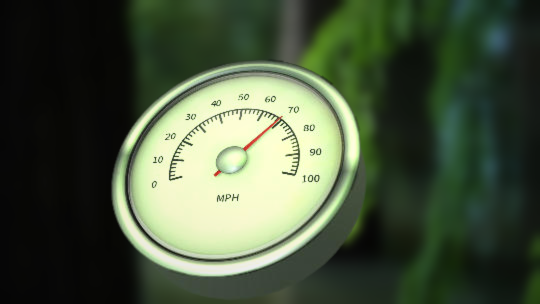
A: 70 mph
